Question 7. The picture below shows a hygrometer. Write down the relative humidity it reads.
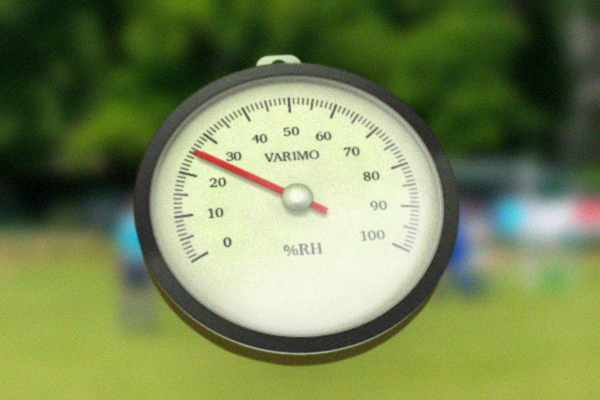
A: 25 %
